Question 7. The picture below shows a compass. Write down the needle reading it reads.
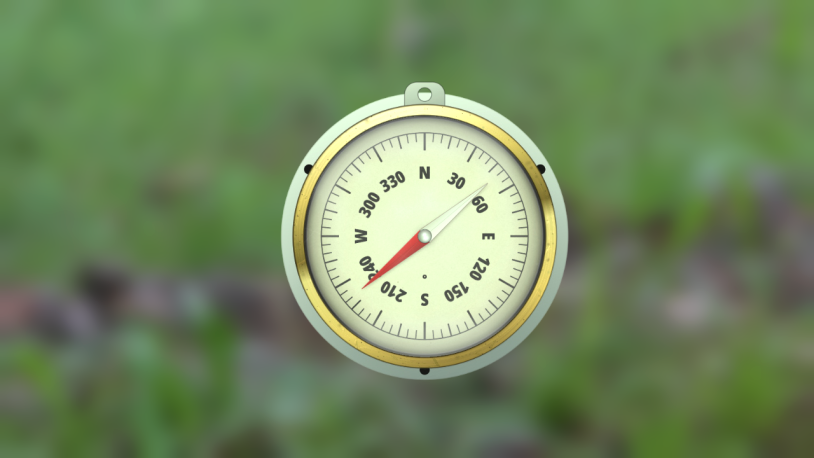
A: 230 °
